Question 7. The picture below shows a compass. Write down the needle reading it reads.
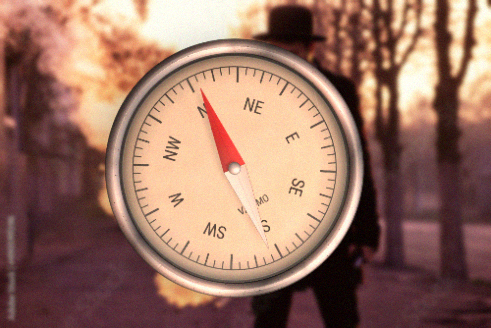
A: 5 °
